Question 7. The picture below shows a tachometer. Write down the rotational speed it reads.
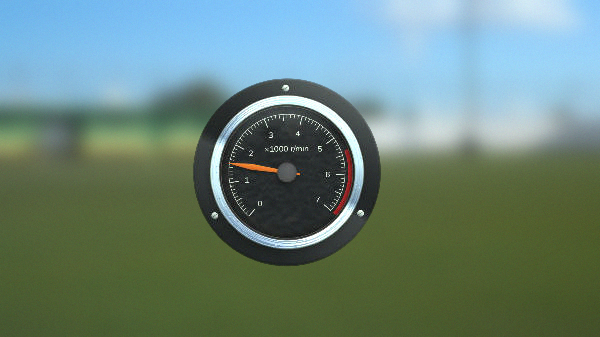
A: 1500 rpm
